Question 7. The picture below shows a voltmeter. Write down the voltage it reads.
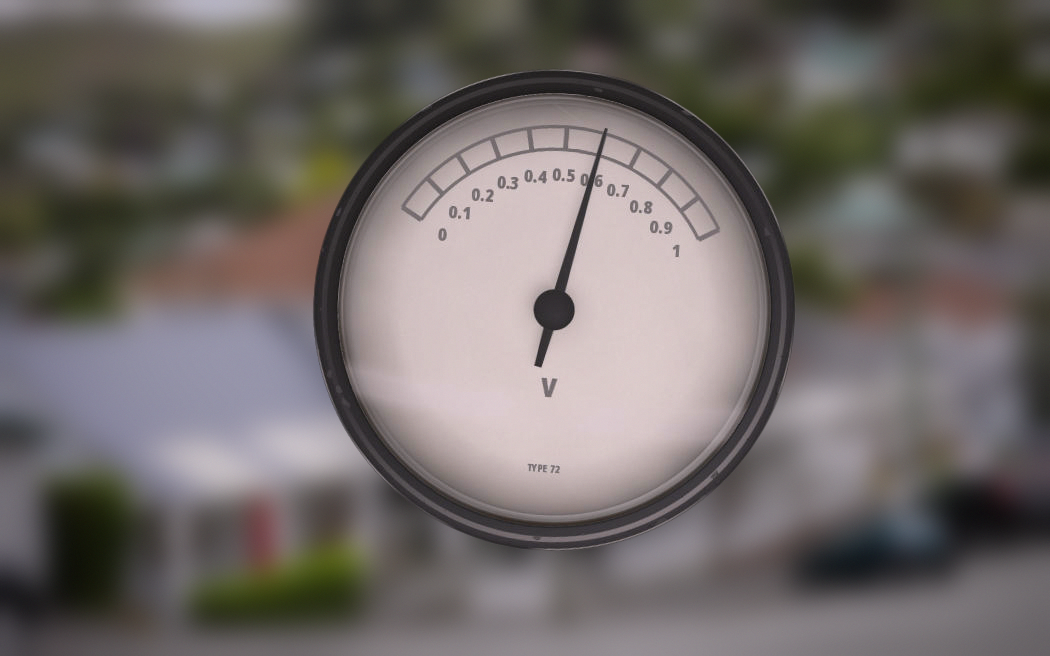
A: 0.6 V
